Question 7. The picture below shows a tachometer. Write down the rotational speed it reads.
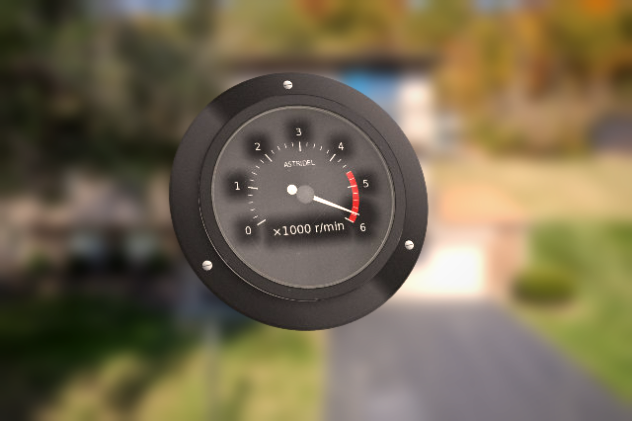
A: 5800 rpm
